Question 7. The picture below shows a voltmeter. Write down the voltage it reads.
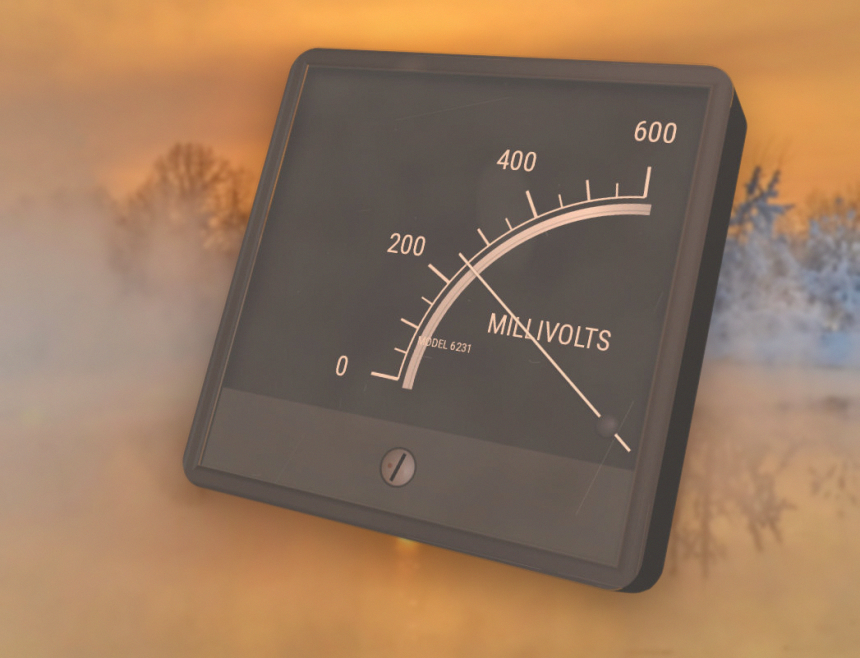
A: 250 mV
